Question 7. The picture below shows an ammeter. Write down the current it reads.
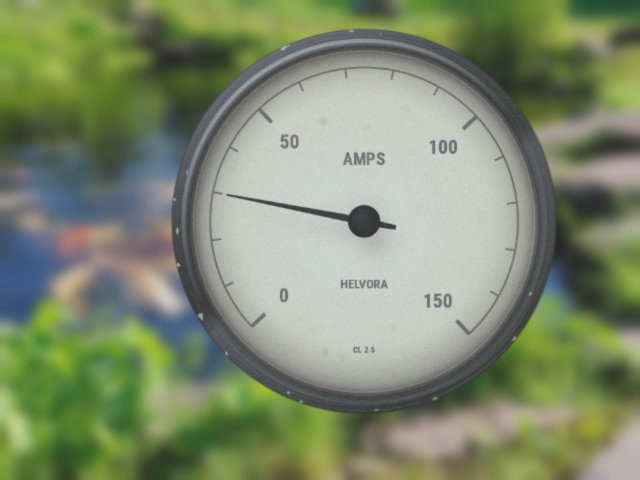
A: 30 A
